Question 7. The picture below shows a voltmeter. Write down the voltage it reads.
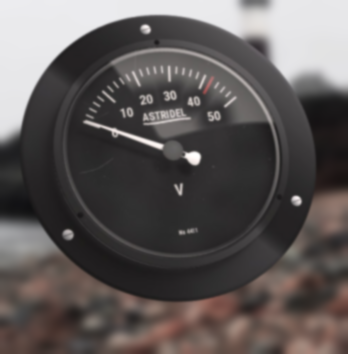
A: 0 V
